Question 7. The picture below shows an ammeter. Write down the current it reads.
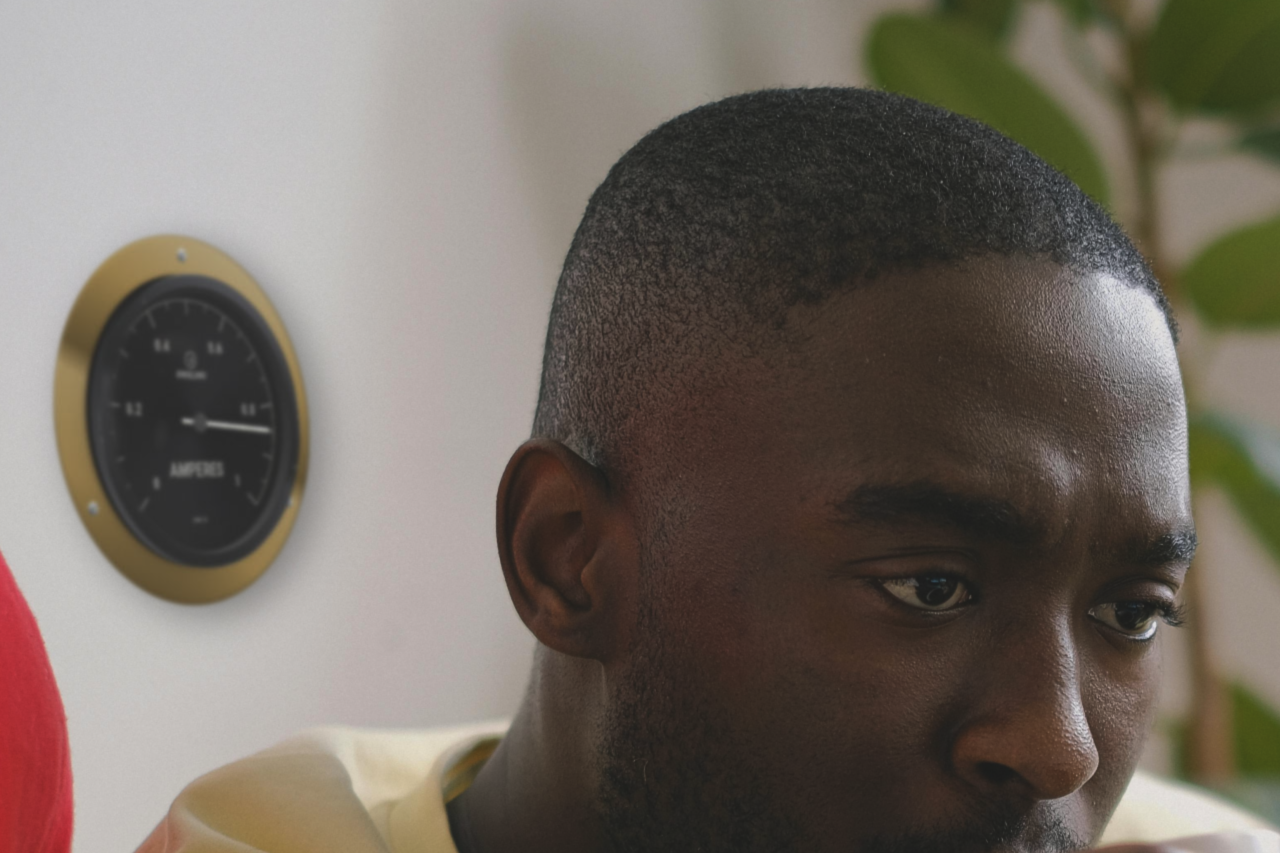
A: 0.85 A
